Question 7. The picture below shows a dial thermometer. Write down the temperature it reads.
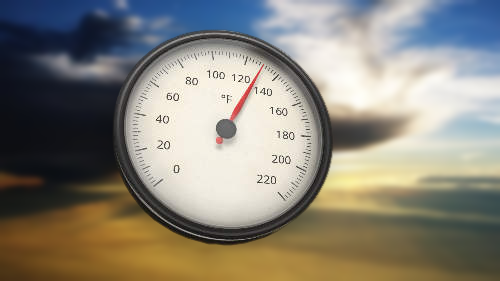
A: 130 °F
